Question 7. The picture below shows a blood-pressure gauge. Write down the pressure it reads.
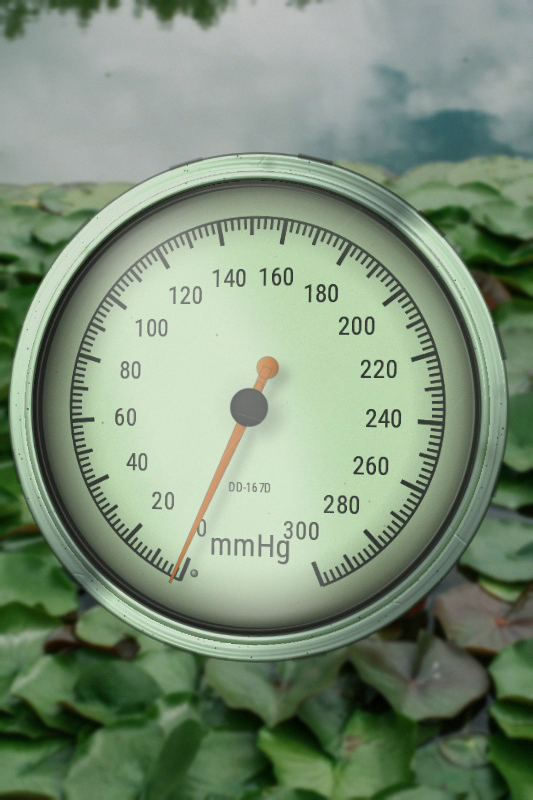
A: 2 mmHg
